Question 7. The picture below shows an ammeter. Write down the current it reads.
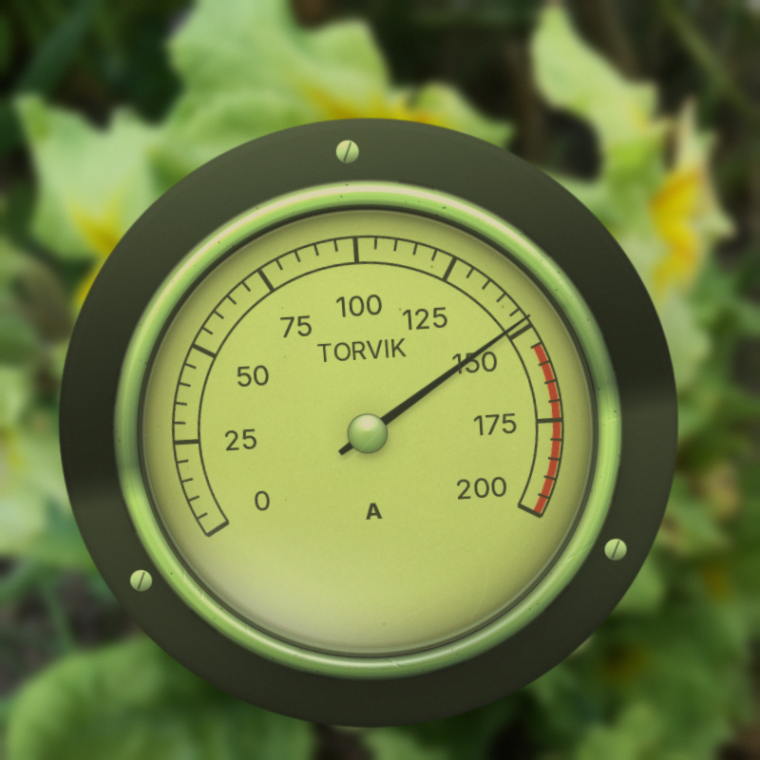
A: 147.5 A
